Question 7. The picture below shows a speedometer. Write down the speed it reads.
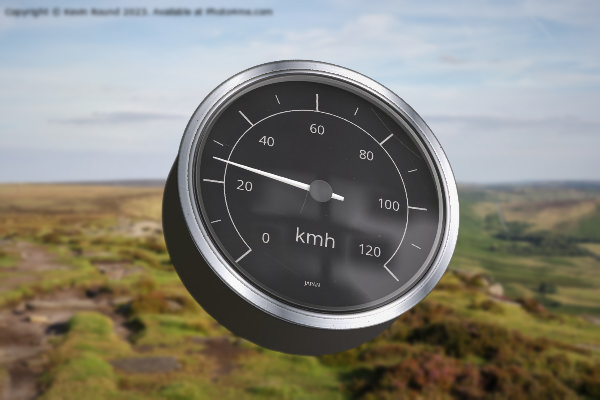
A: 25 km/h
